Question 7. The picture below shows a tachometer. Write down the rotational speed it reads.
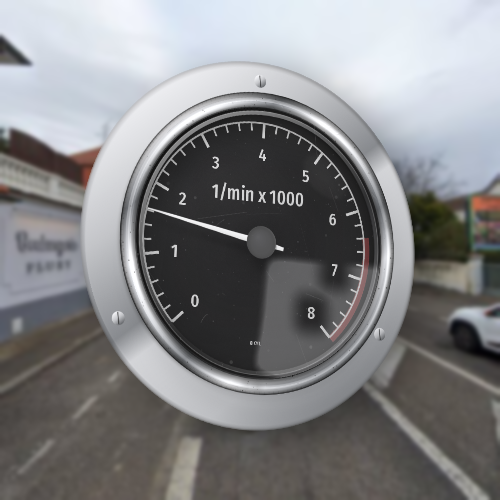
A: 1600 rpm
